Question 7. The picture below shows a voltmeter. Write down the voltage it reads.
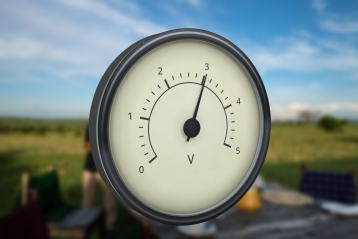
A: 3 V
